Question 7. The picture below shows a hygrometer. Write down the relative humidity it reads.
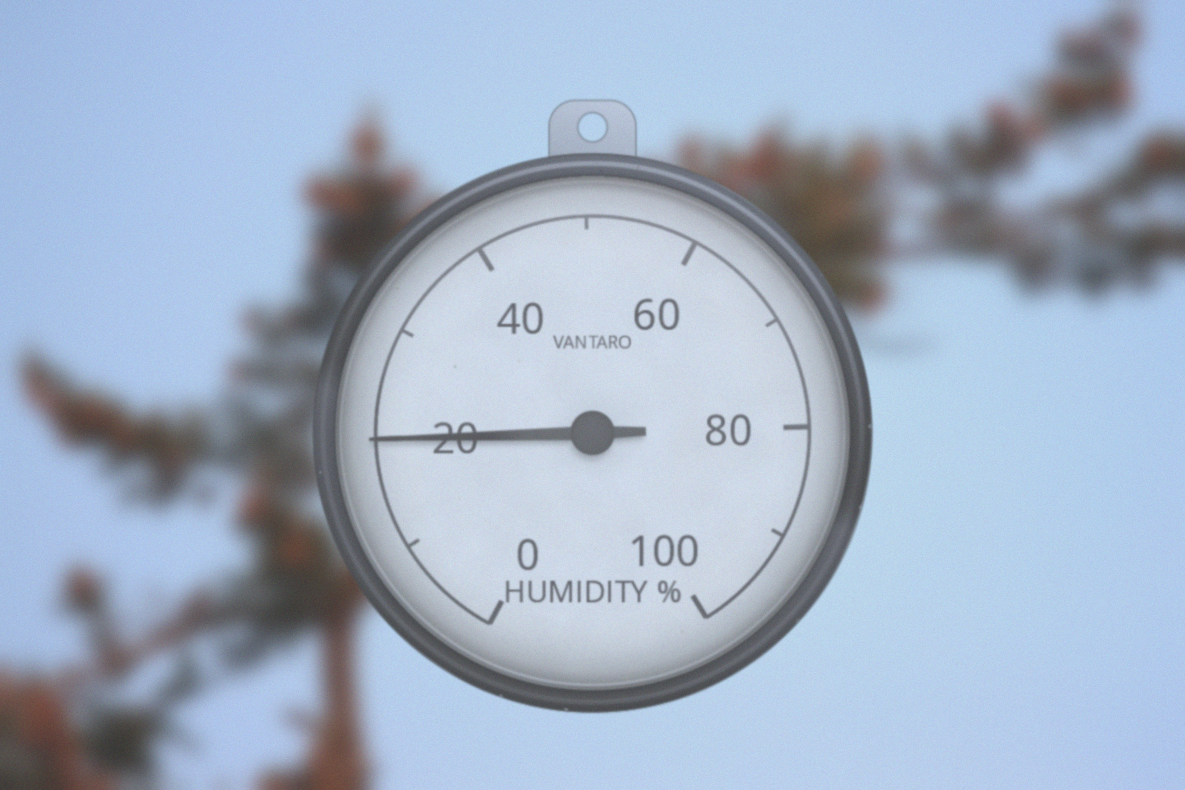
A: 20 %
